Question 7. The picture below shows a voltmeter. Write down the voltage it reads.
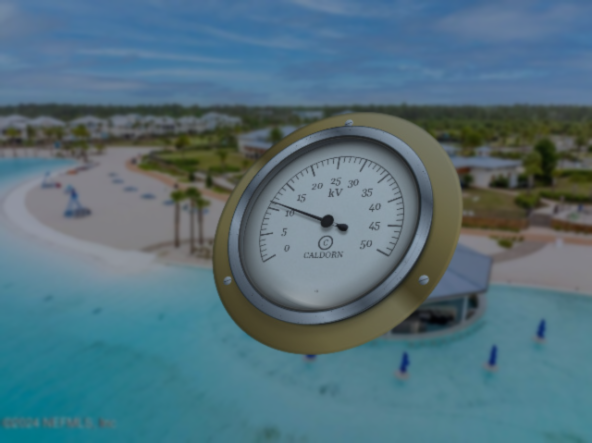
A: 11 kV
